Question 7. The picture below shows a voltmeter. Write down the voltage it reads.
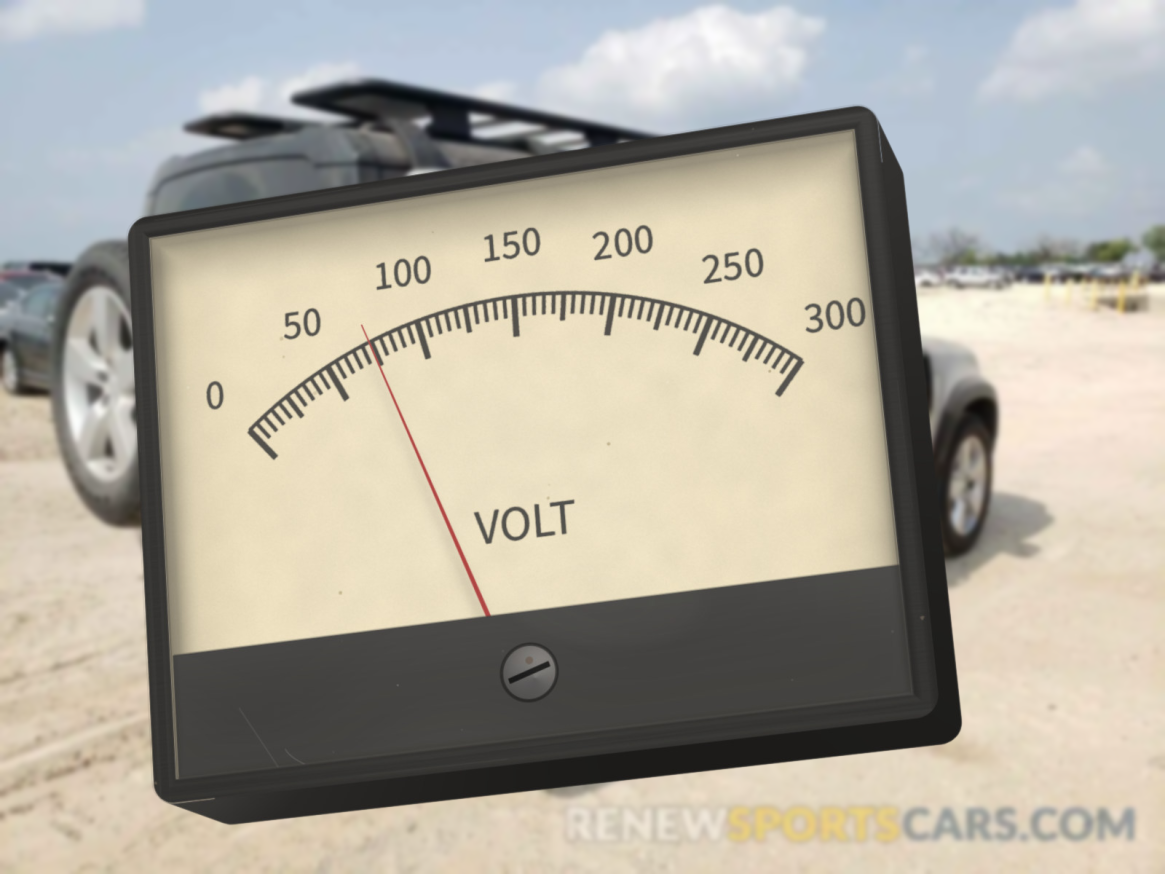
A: 75 V
